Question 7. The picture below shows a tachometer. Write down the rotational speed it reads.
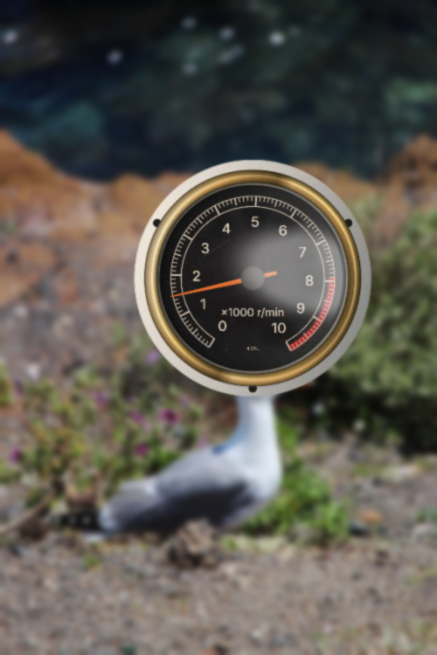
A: 1500 rpm
